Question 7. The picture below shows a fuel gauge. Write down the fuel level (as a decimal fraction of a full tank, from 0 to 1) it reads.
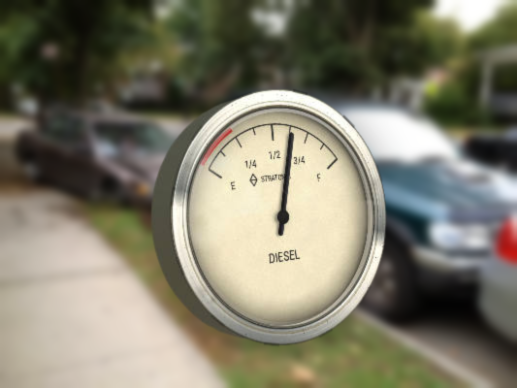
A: 0.625
